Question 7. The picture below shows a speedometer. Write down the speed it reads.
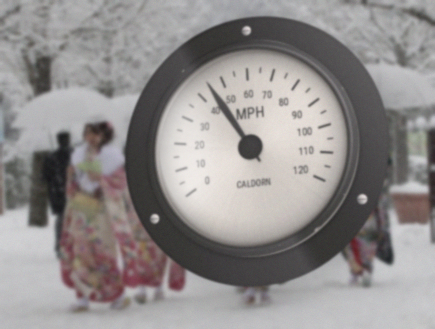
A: 45 mph
